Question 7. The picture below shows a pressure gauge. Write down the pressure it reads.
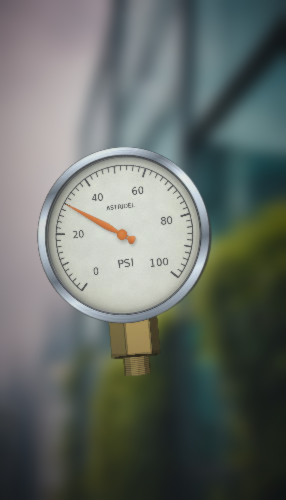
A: 30 psi
